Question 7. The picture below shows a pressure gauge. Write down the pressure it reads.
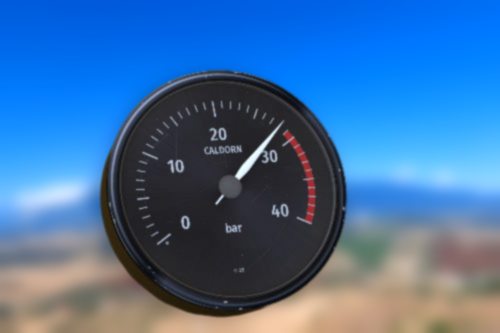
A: 28 bar
